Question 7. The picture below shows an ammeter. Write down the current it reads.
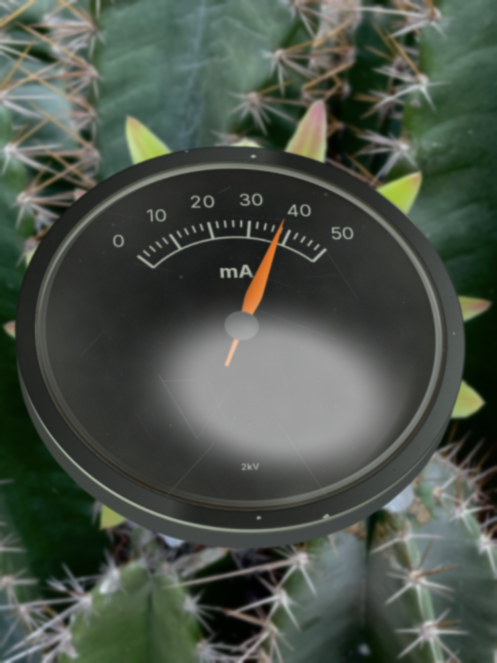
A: 38 mA
